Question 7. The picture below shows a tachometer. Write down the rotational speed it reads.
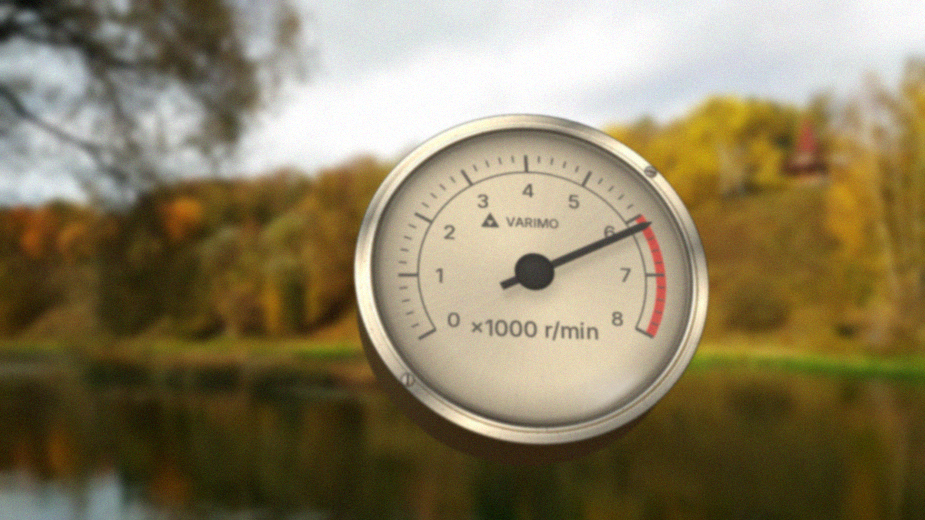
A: 6200 rpm
